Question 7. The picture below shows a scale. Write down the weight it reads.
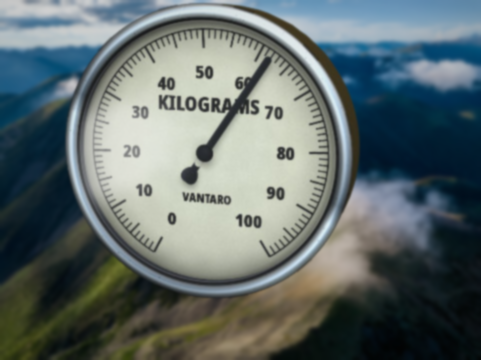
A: 62 kg
